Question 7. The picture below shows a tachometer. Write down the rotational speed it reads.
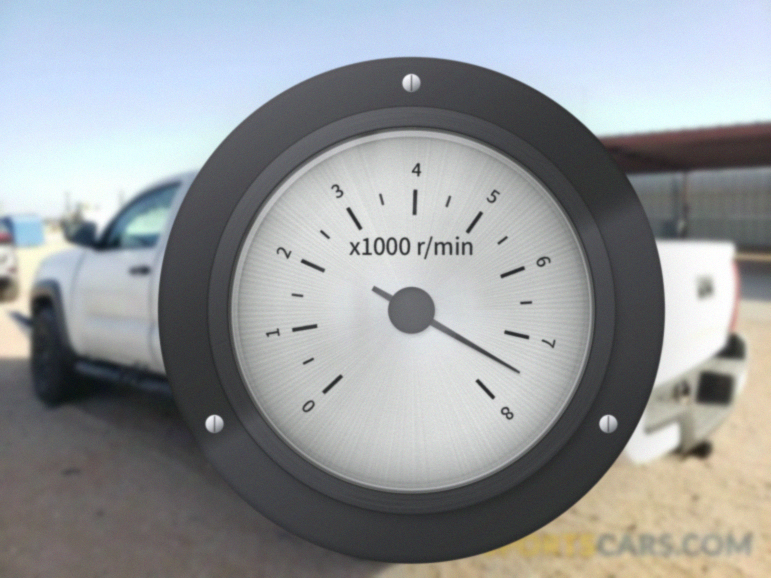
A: 7500 rpm
